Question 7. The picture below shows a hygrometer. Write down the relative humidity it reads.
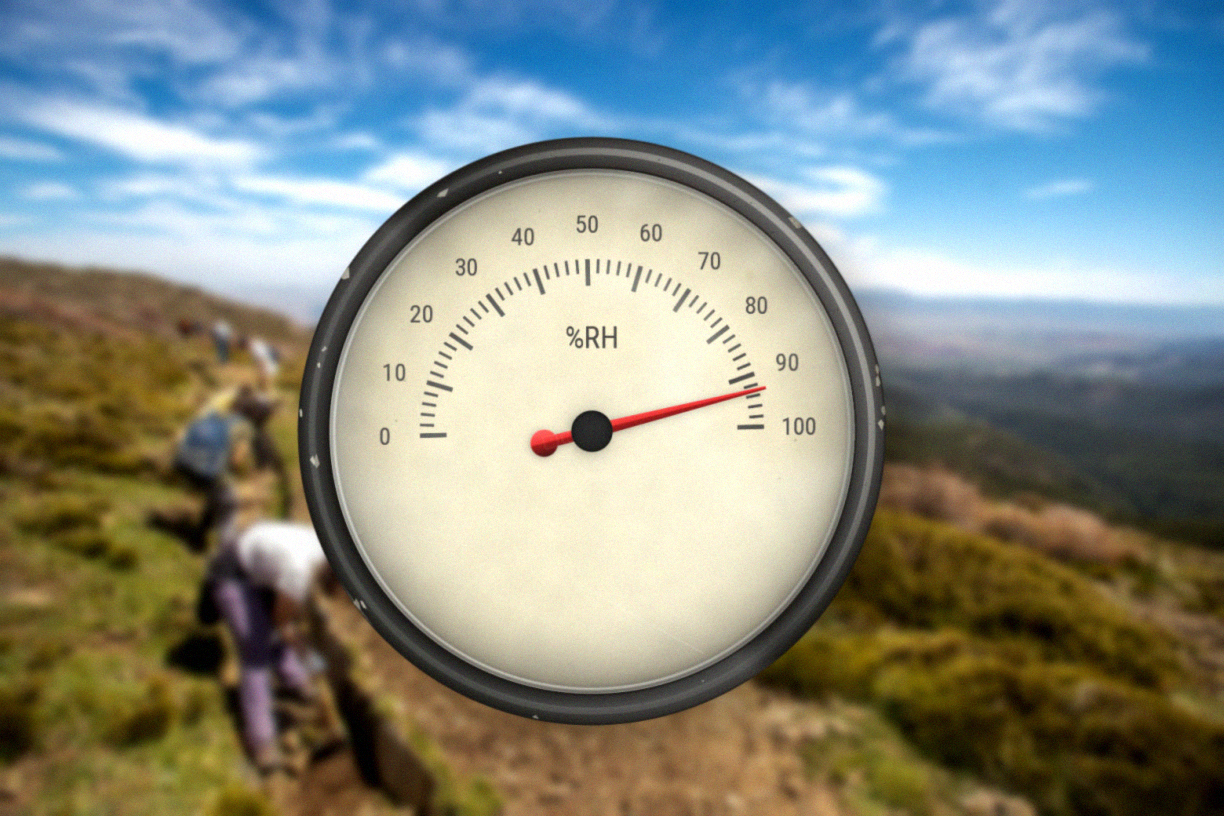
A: 93 %
